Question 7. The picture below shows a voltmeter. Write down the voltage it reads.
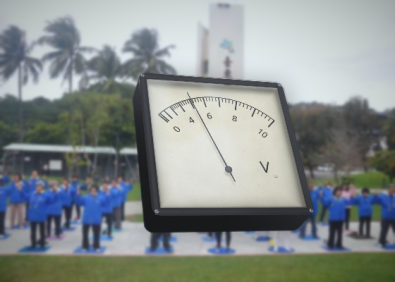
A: 5 V
